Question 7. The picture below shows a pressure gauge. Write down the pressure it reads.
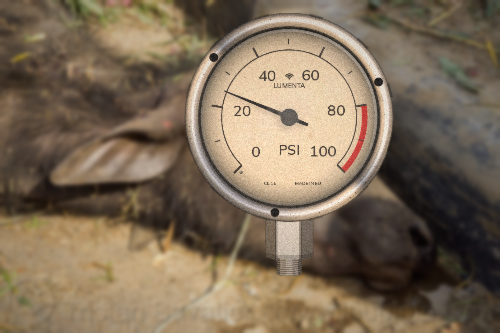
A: 25 psi
